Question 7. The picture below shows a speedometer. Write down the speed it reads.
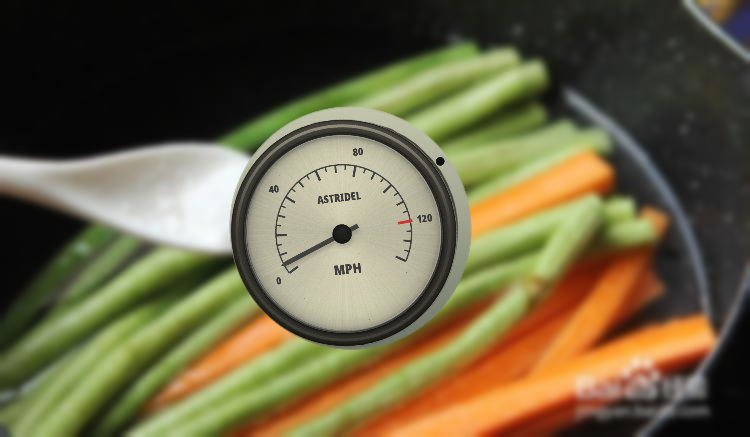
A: 5 mph
